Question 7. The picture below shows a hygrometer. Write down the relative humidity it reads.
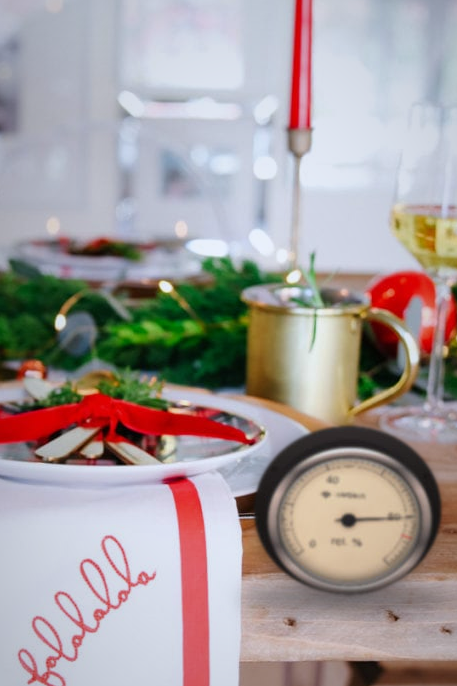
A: 80 %
